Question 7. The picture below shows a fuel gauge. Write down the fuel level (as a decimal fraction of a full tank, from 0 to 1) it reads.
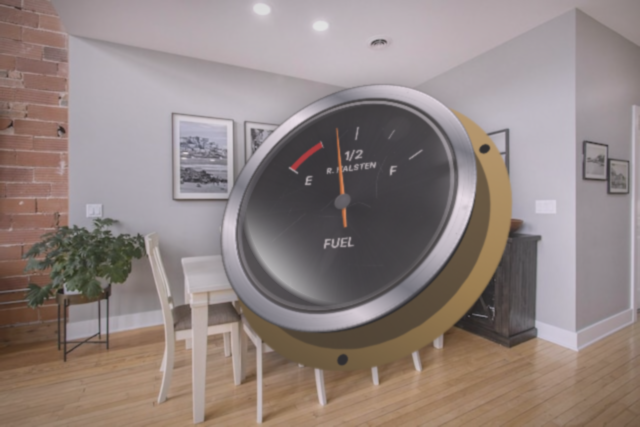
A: 0.375
